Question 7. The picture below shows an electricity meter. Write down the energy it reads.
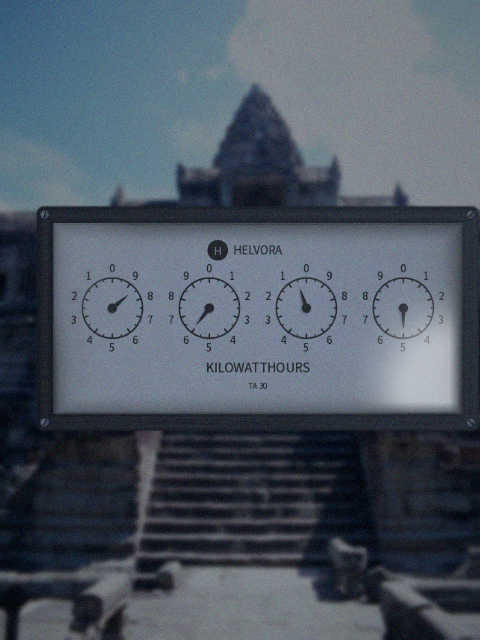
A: 8605 kWh
